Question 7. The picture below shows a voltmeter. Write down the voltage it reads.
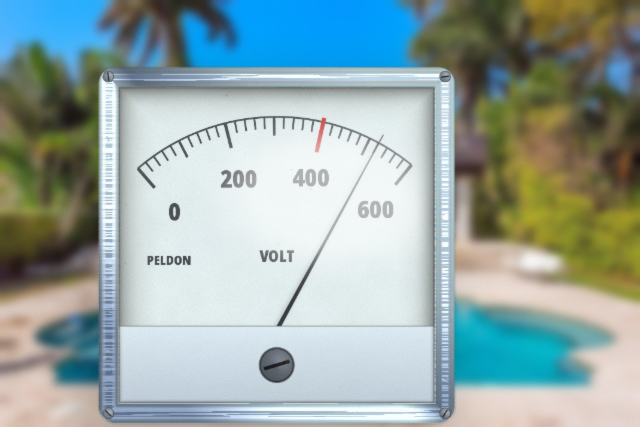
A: 520 V
